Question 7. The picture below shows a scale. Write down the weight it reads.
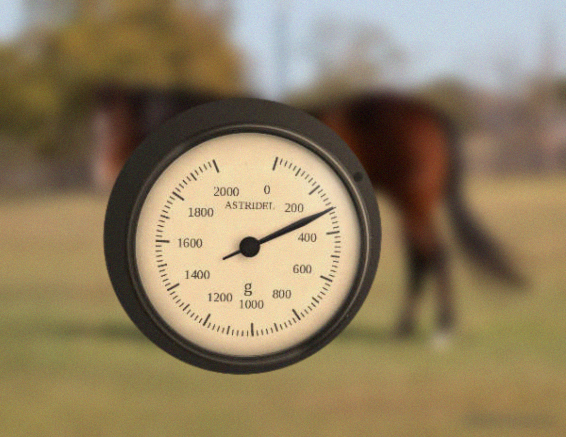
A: 300 g
